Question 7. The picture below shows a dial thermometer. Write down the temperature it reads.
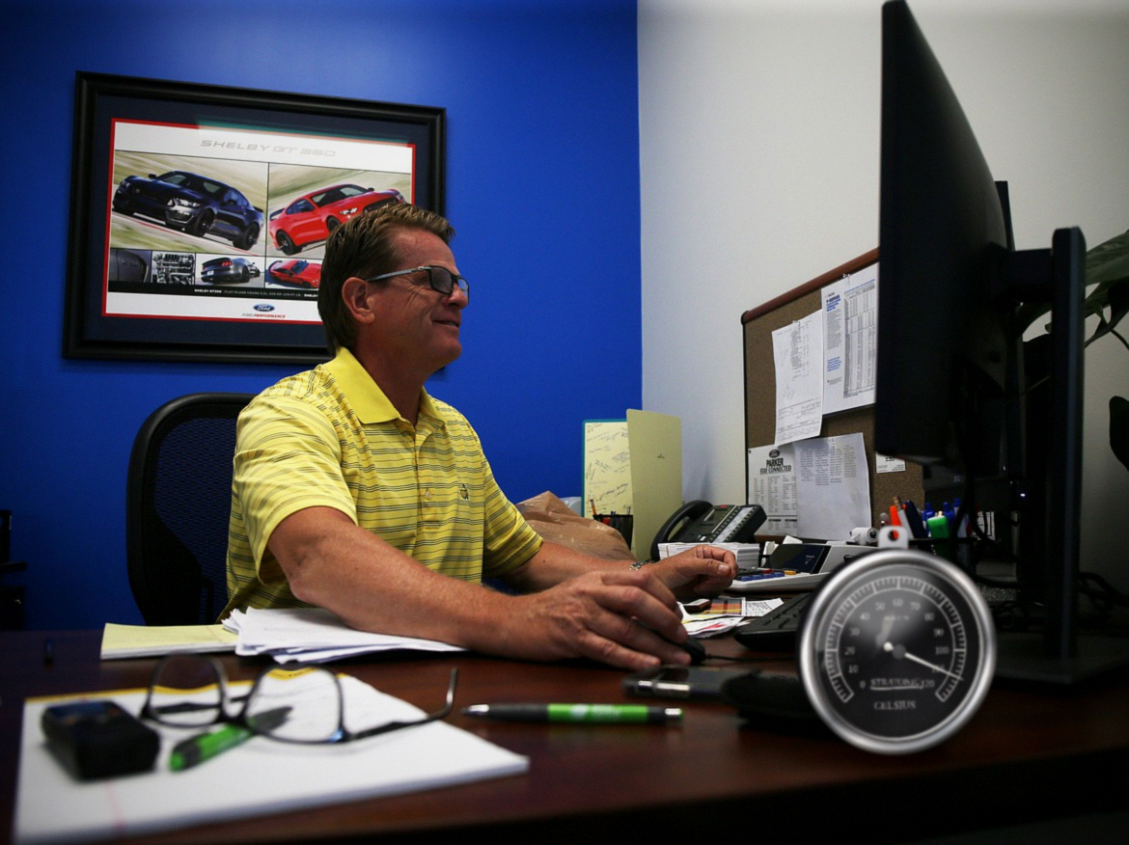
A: 110 °C
